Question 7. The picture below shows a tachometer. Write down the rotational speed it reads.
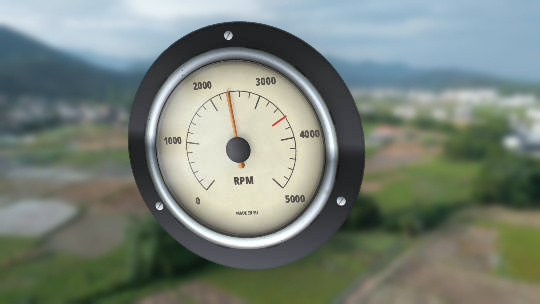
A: 2400 rpm
